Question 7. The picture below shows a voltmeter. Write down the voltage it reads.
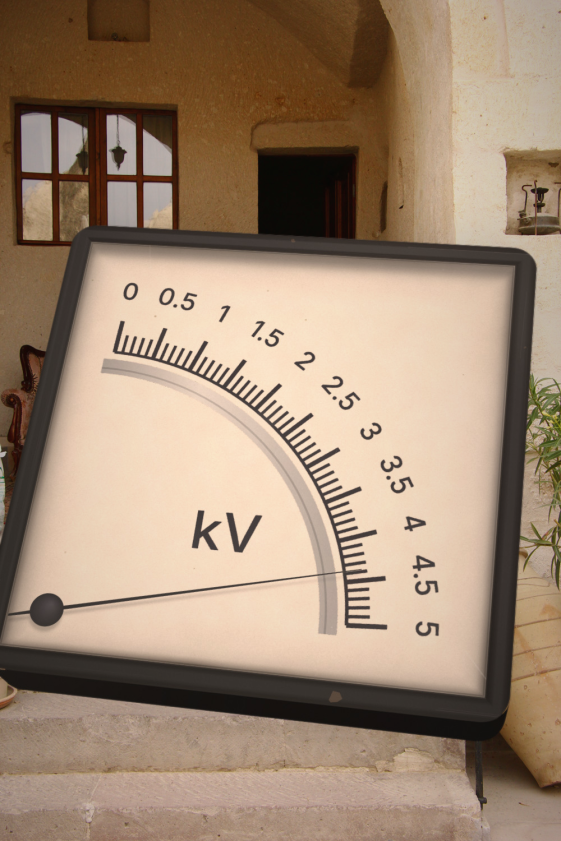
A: 4.4 kV
